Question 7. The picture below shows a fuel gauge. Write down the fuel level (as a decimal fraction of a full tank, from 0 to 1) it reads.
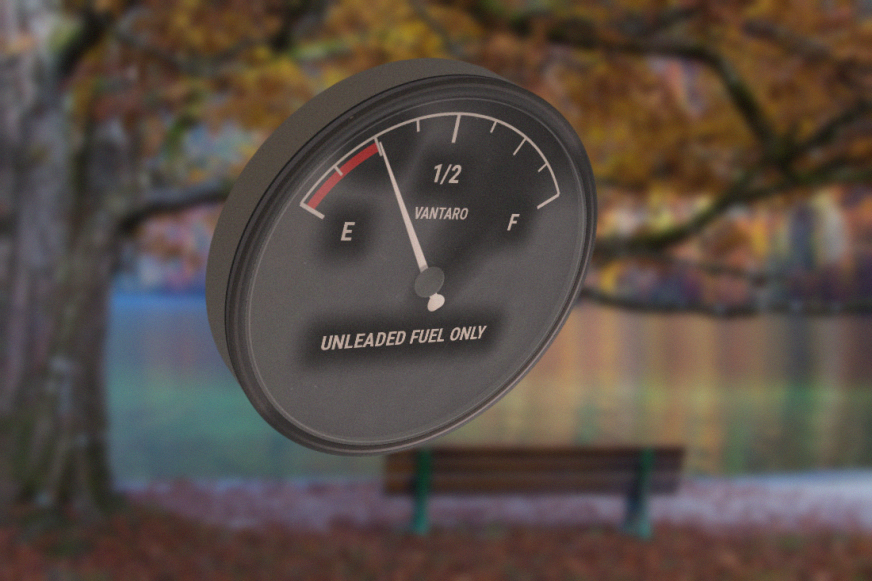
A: 0.25
